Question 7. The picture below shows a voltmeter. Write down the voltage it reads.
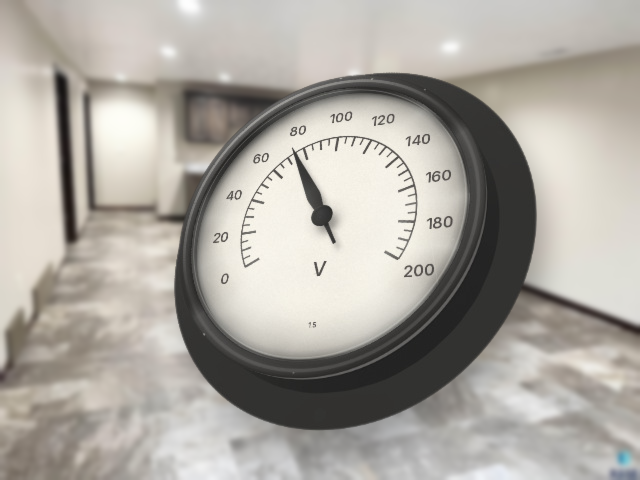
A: 75 V
